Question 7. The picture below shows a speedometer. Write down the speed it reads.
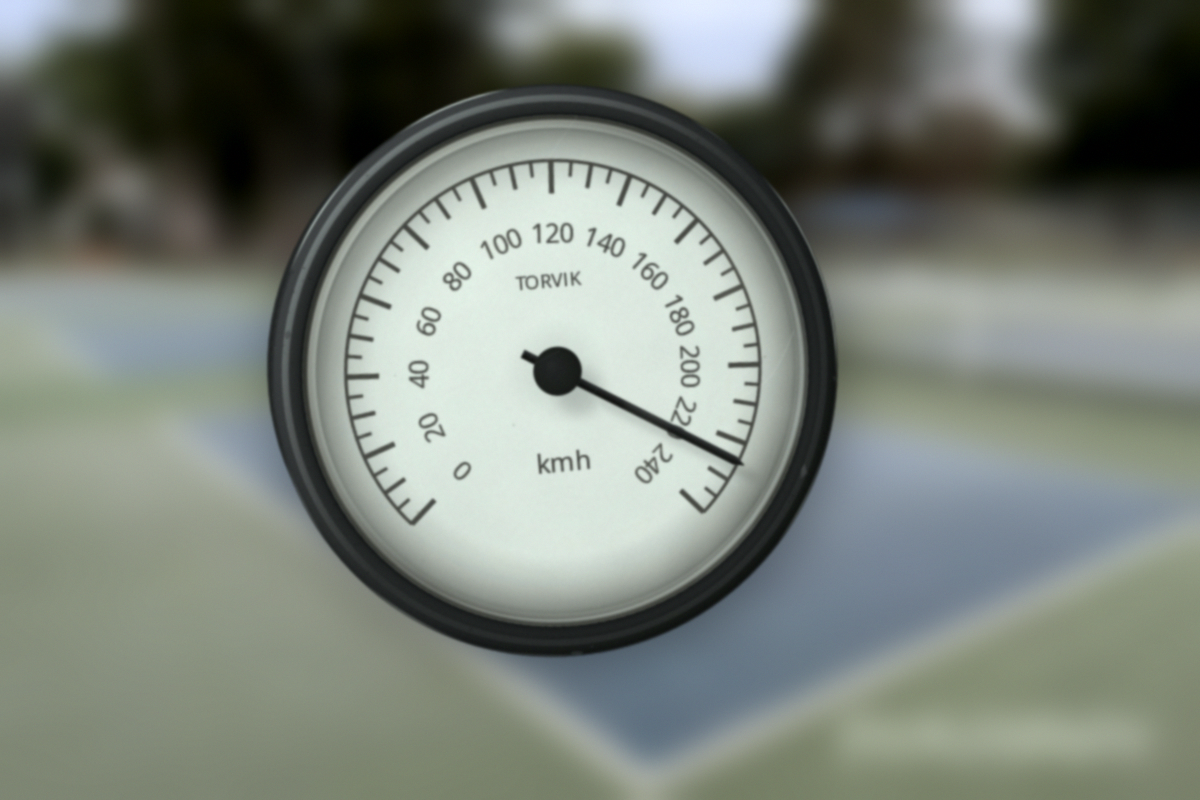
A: 225 km/h
